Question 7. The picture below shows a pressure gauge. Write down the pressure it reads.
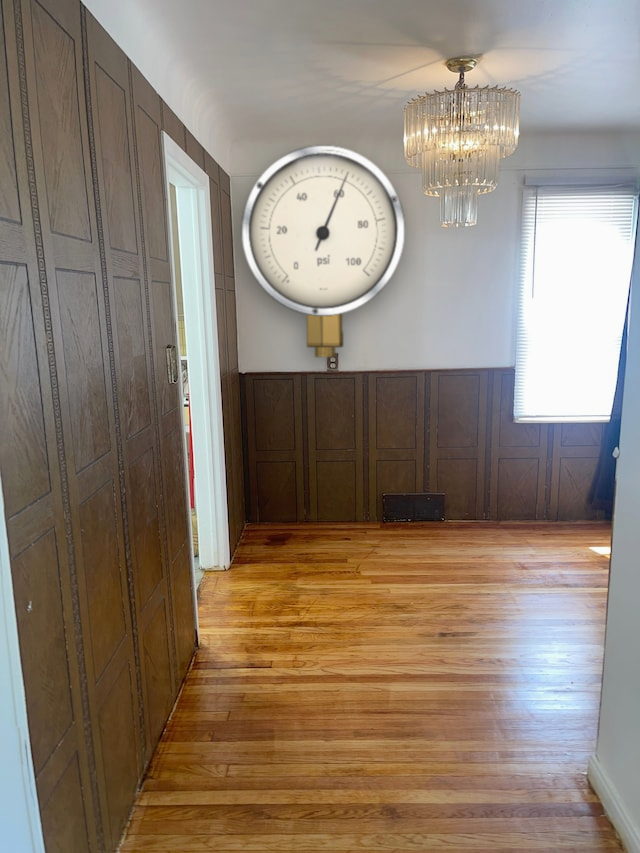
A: 60 psi
